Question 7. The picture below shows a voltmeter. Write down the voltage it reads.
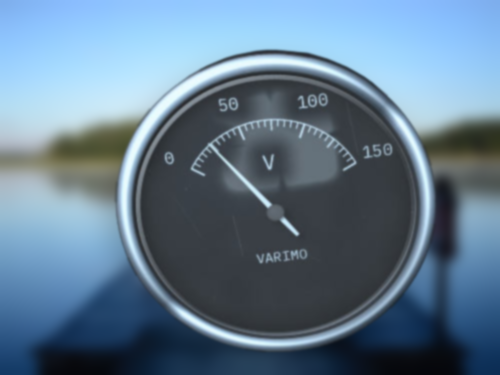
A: 25 V
